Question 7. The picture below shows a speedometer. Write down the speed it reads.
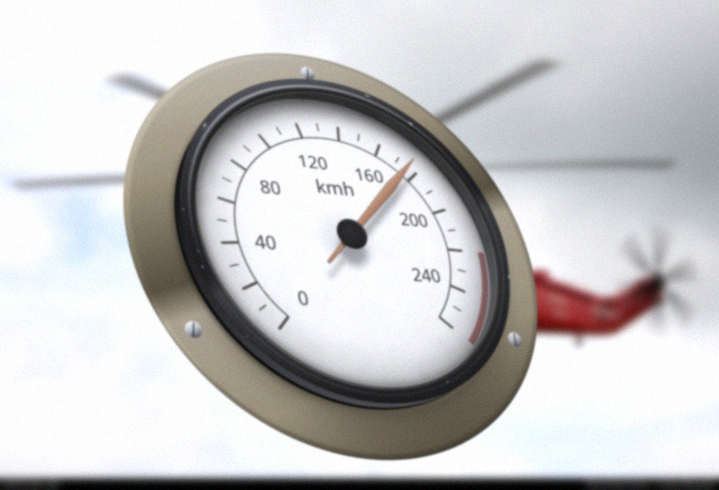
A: 175 km/h
